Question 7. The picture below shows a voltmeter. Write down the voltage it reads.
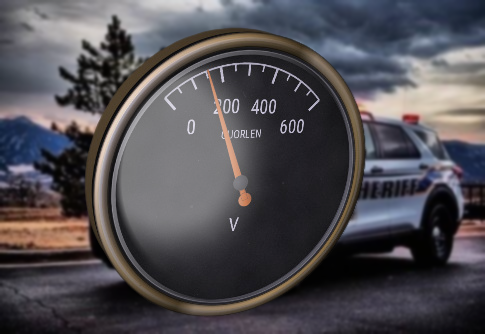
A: 150 V
